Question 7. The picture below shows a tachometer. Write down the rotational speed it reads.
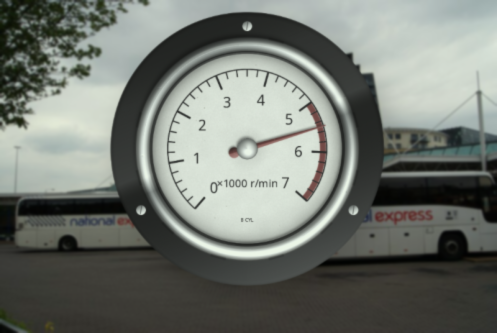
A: 5500 rpm
